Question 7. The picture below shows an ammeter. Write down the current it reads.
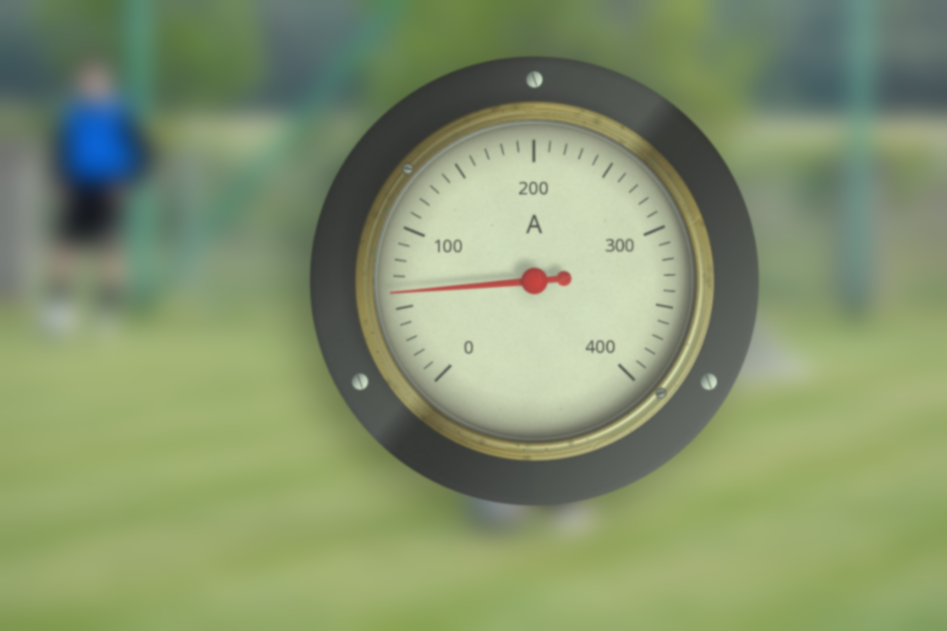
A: 60 A
